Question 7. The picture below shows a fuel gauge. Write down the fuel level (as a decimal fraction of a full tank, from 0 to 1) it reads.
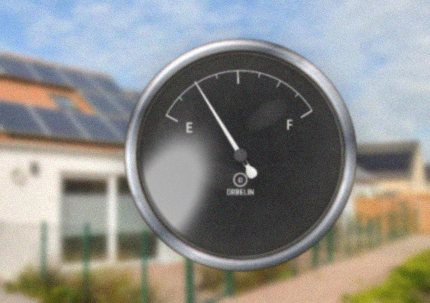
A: 0.25
